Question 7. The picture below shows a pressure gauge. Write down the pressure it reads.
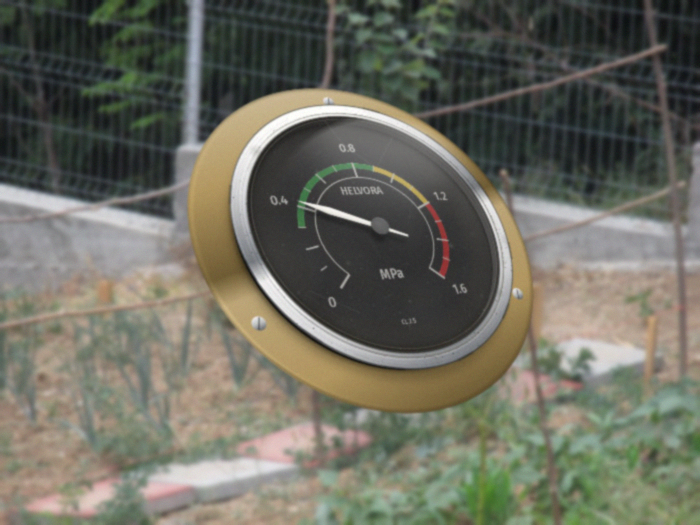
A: 0.4 MPa
